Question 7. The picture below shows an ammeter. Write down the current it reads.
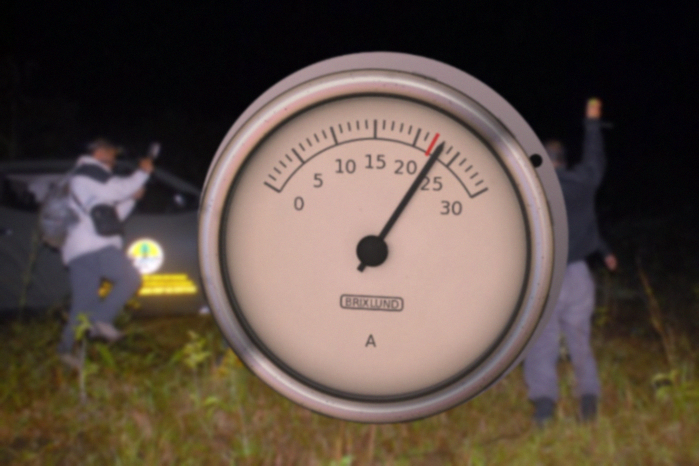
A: 23 A
